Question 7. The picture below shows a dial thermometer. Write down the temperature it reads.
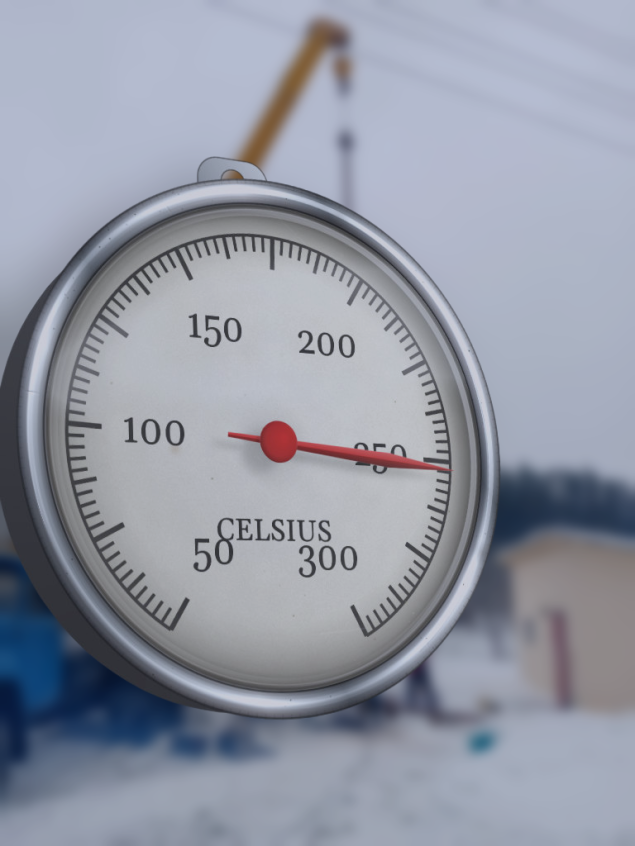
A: 252.5 °C
